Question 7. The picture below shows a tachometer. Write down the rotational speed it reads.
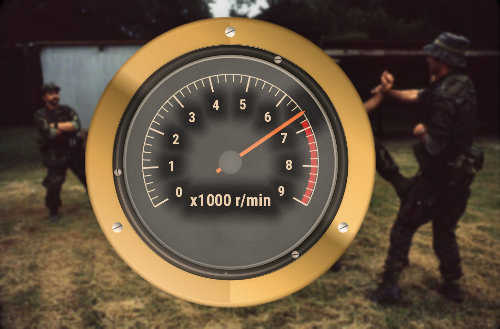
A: 6600 rpm
